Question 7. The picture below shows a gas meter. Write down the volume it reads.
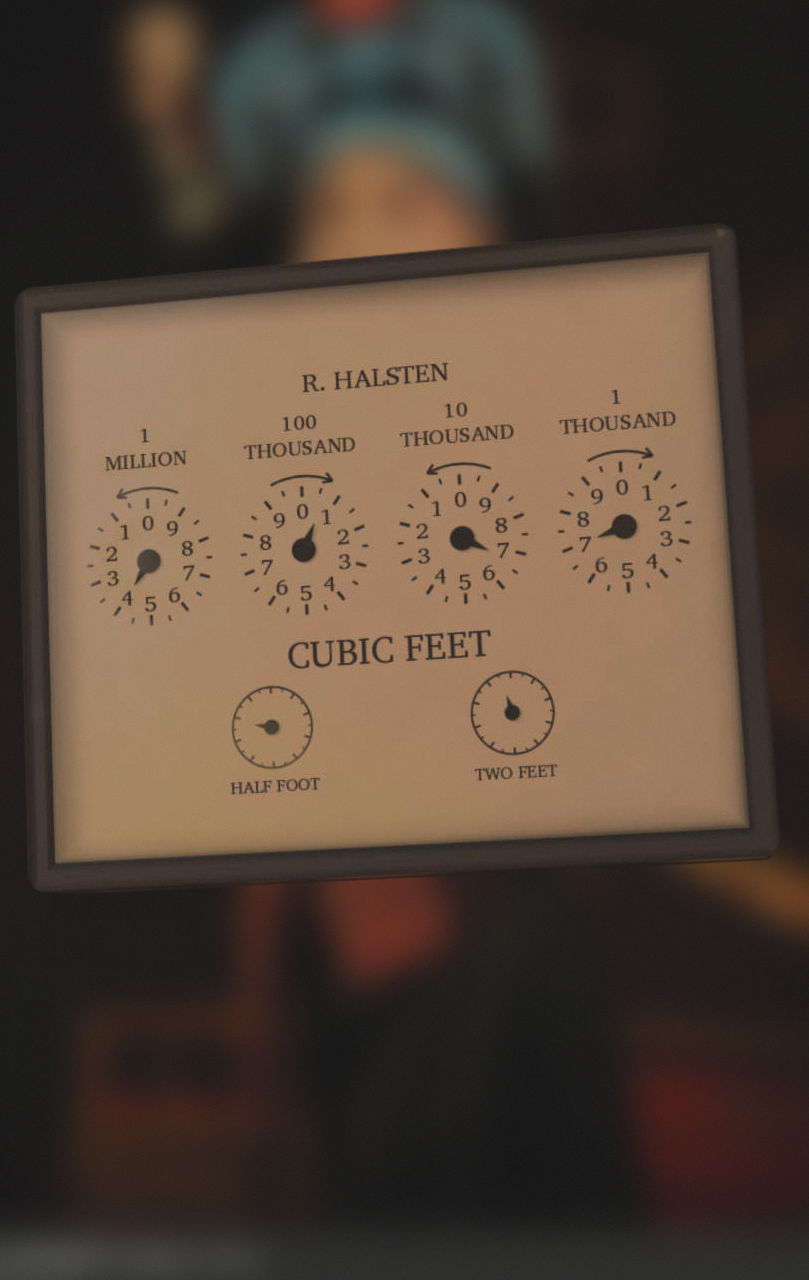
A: 406700 ft³
